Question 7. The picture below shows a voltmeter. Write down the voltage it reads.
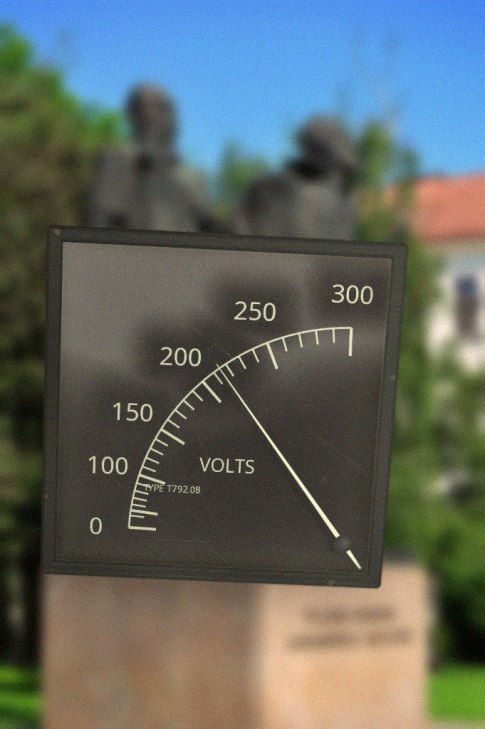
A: 215 V
